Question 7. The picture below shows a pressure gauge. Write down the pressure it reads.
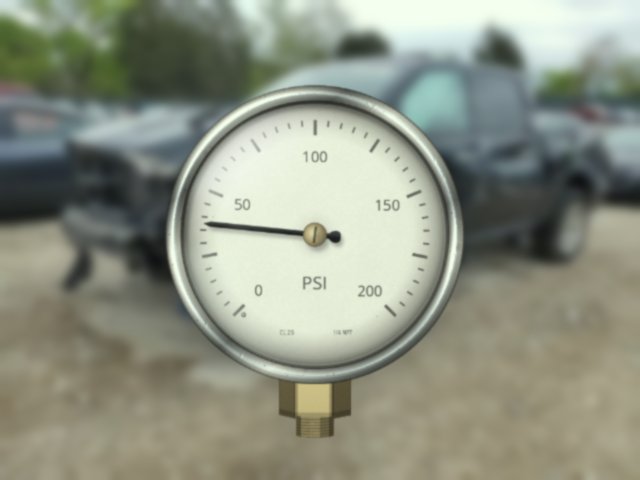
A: 37.5 psi
